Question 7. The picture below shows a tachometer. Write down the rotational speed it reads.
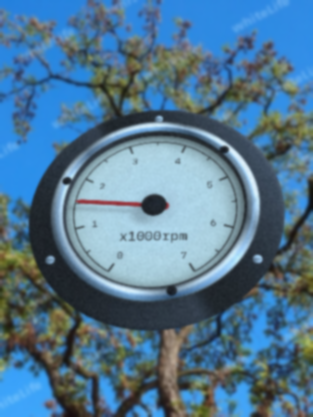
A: 1500 rpm
